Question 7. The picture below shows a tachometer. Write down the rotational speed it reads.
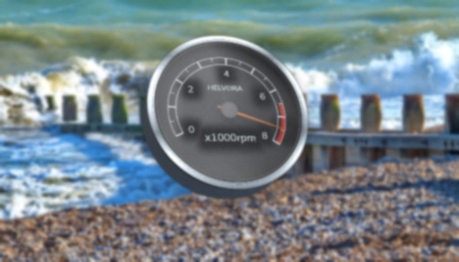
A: 7500 rpm
